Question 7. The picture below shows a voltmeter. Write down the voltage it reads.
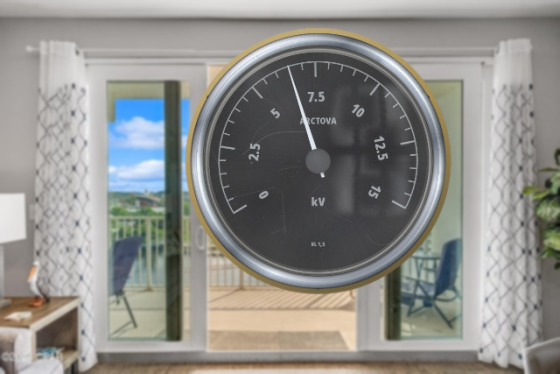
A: 6.5 kV
